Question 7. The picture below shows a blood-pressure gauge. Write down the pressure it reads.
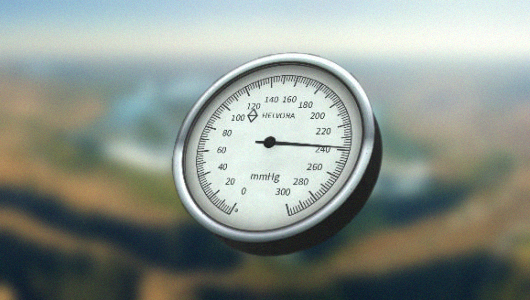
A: 240 mmHg
